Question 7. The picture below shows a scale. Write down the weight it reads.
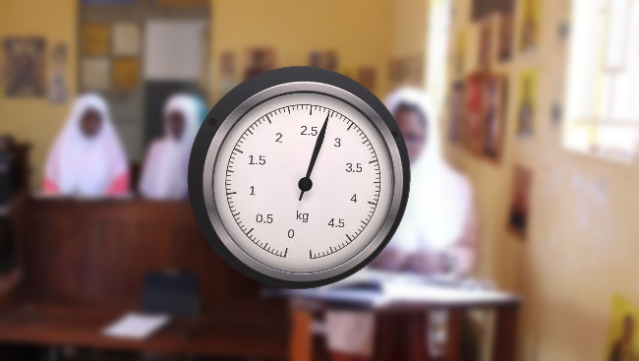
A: 2.7 kg
